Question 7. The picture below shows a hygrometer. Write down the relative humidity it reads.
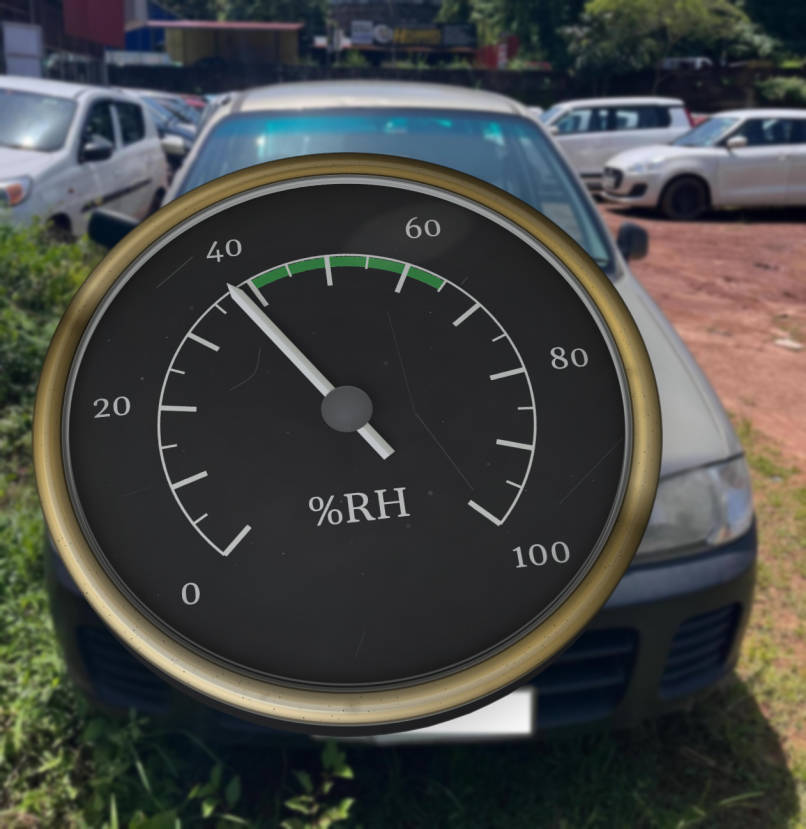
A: 37.5 %
